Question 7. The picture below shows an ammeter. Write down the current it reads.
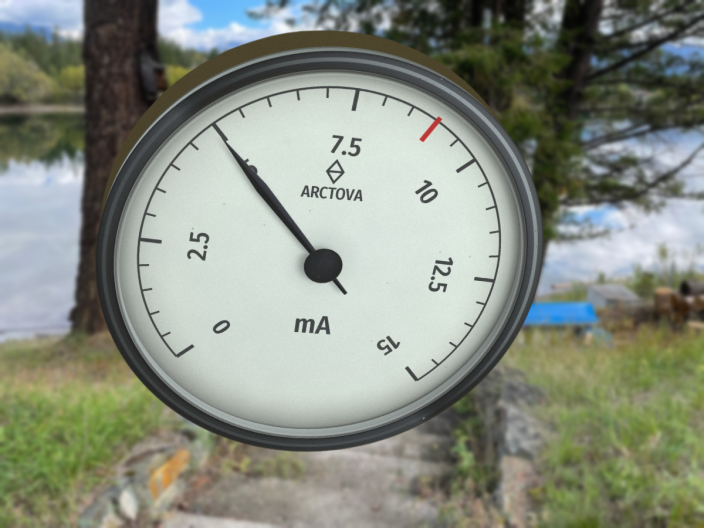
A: 5 mA
